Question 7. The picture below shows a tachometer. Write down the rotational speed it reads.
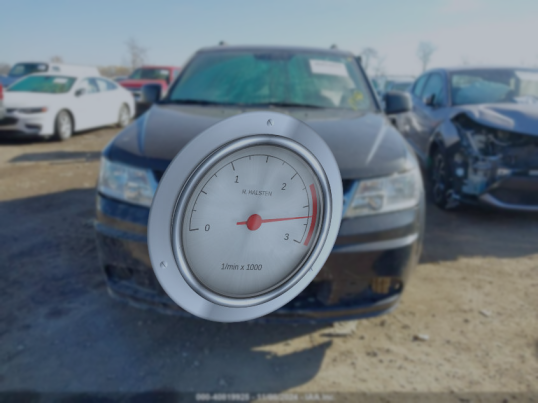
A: 2625 rpm
